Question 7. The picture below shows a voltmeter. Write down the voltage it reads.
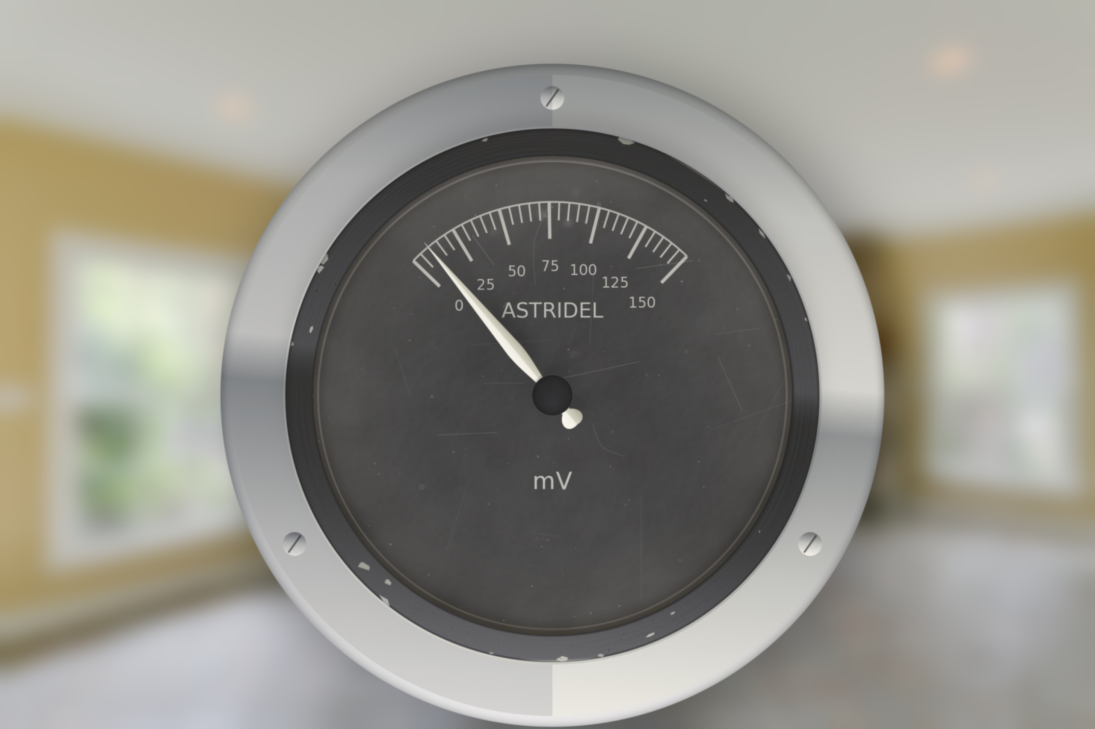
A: 10 mV
